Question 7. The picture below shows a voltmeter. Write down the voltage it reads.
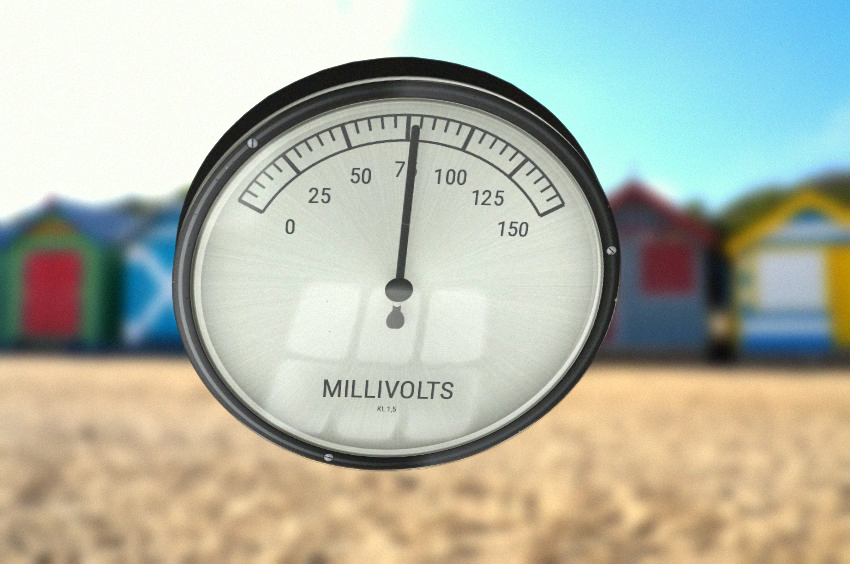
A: 77.5 mV
